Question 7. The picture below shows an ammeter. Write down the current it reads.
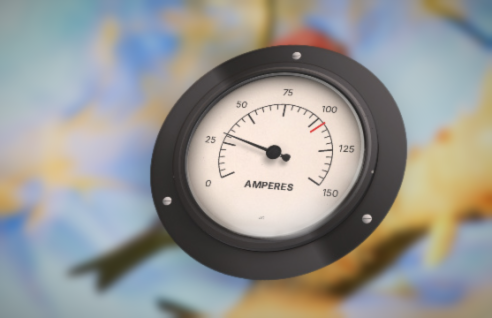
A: 30 A
